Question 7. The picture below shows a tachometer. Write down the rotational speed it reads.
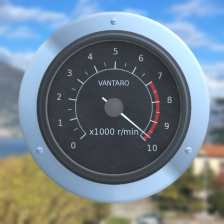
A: 9750 rpm
